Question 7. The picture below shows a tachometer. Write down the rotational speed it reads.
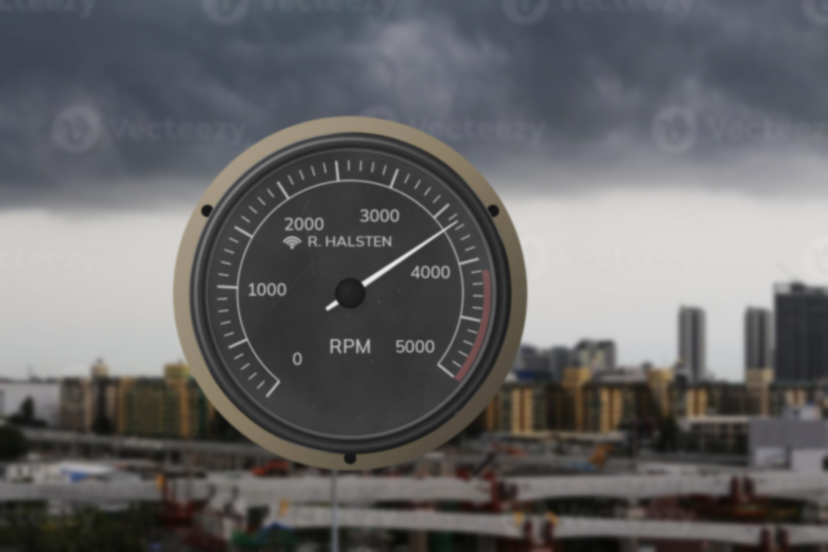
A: 3650 rpm
